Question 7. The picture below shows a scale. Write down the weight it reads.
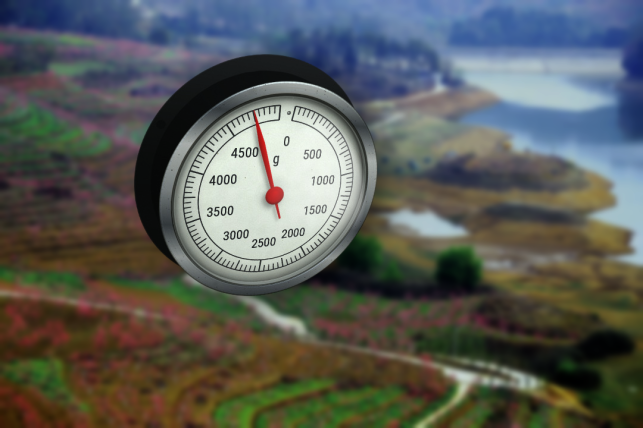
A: 4750 g
